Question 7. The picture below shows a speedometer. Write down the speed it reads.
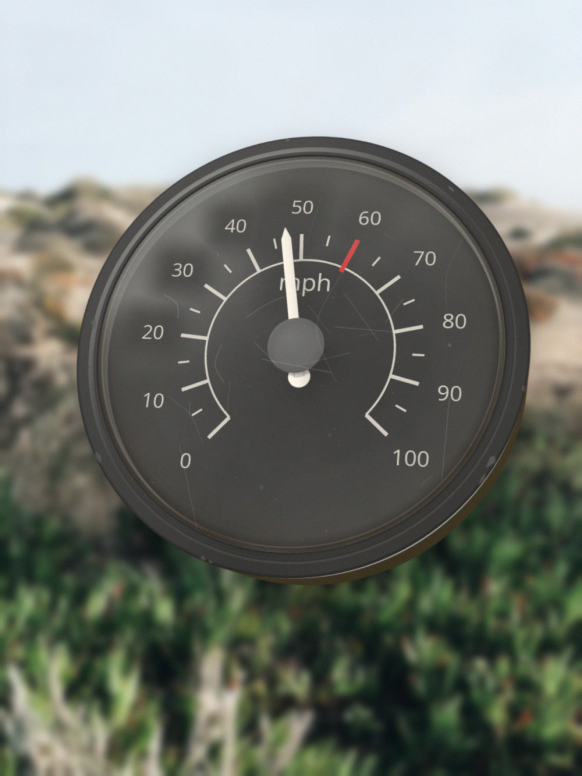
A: 47.5 mph
